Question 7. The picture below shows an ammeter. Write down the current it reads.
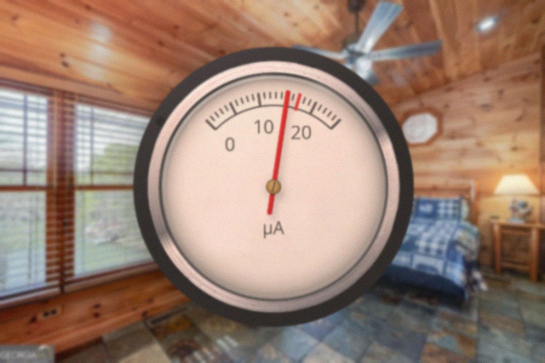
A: 15 µA
